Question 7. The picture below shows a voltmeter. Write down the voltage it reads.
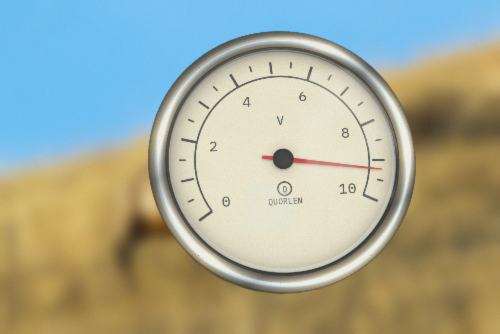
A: 9.25 V
